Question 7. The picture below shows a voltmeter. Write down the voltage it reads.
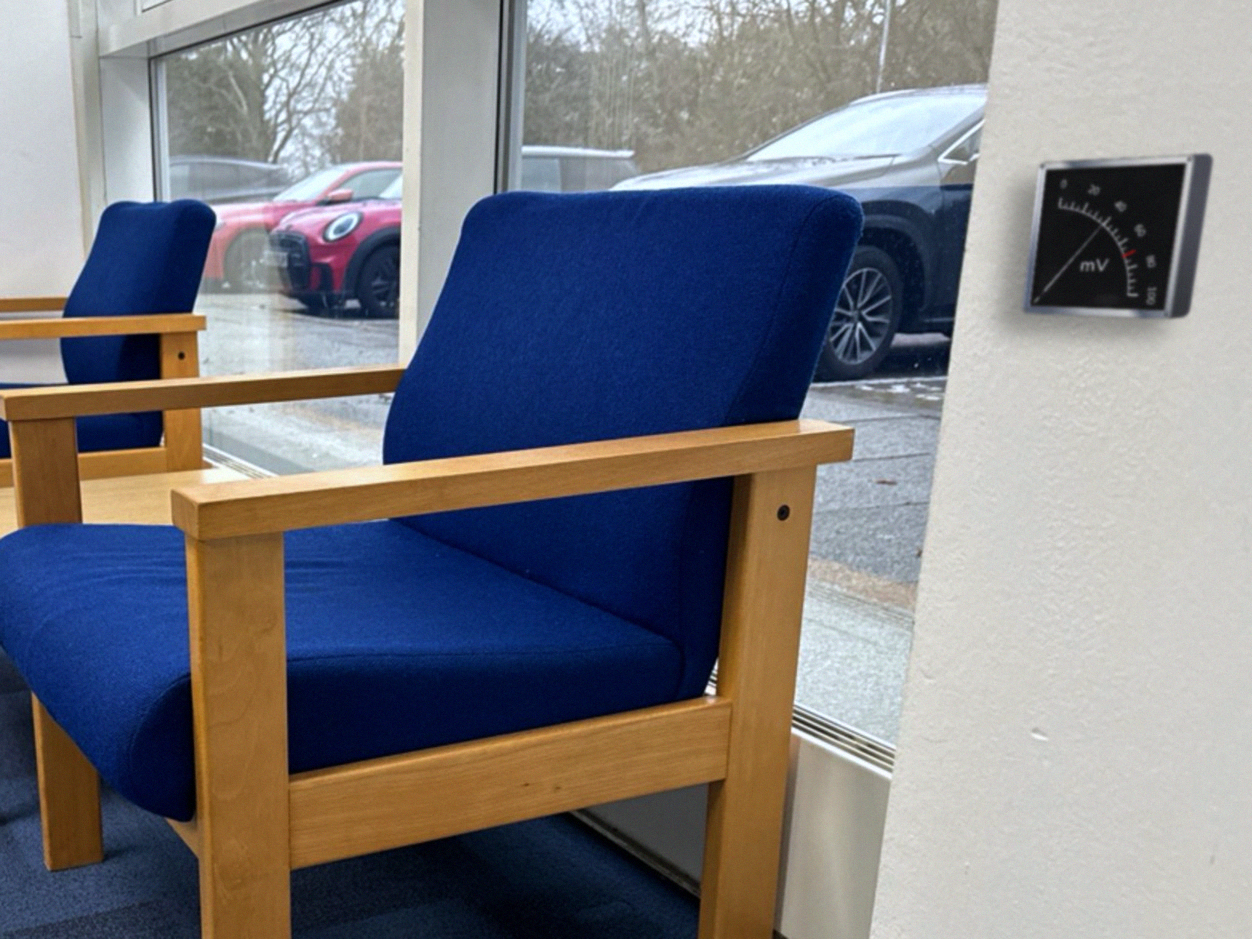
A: 40 mV
